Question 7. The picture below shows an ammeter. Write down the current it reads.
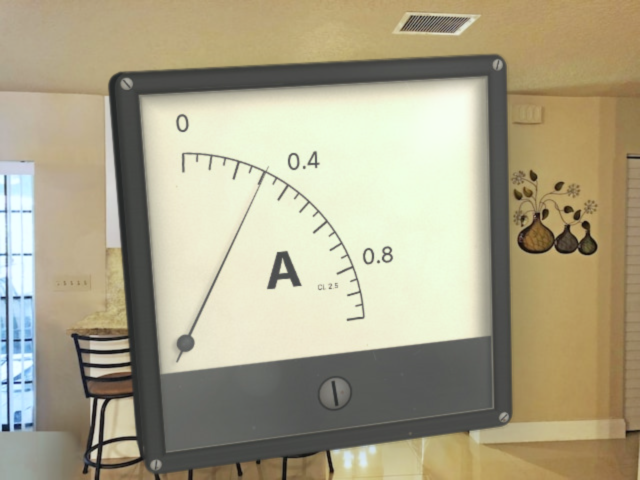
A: 0.3 A
